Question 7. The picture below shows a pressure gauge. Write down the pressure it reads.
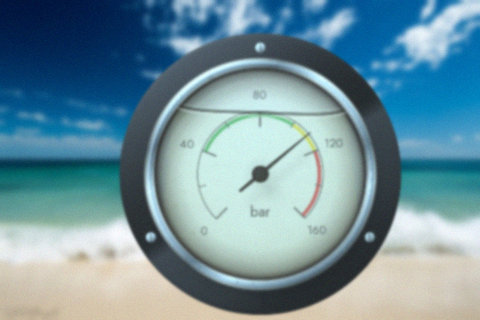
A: 110 bar
